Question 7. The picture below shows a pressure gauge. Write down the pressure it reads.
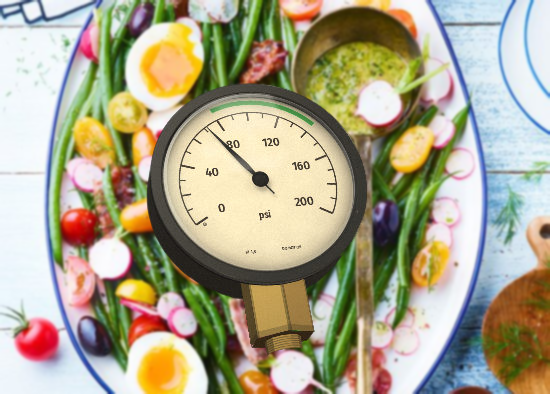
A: 70 psi
